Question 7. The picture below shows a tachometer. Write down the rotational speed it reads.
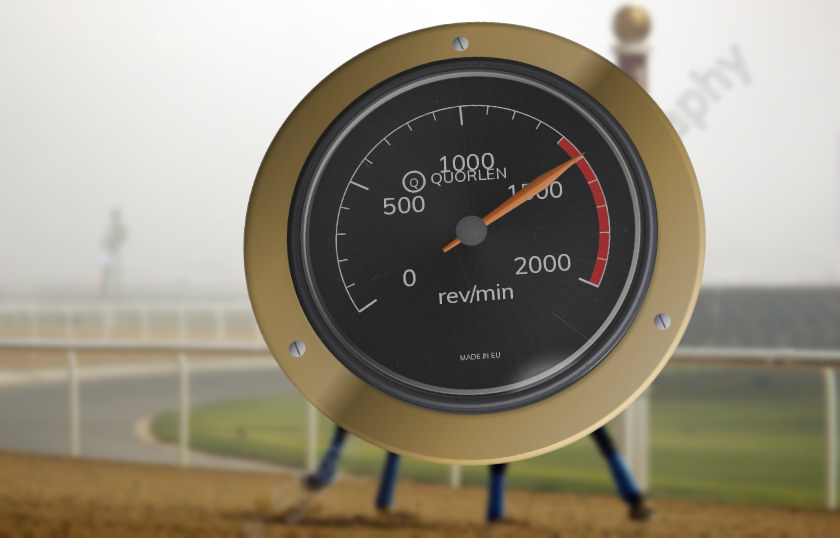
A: 1500 rpm
